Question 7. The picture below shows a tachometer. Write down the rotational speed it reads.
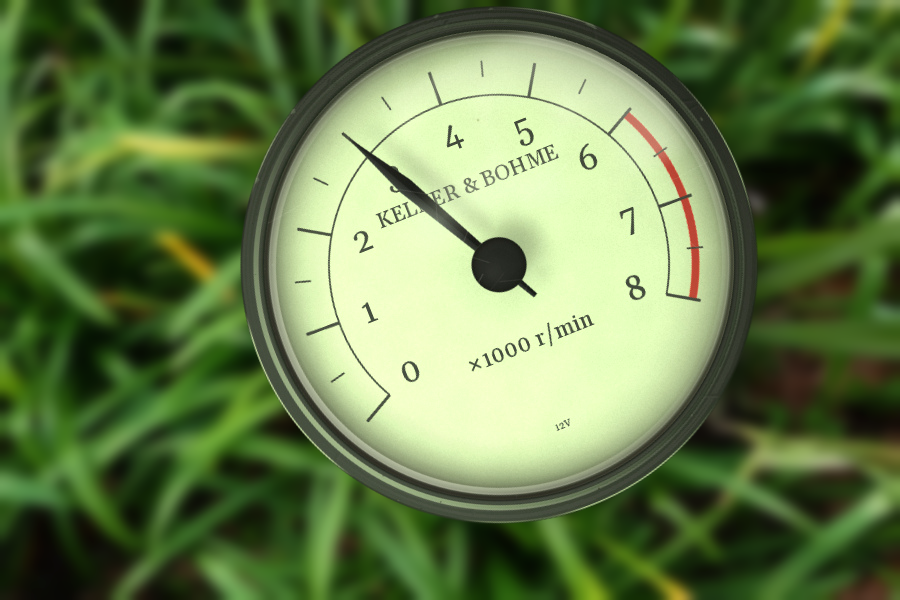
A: 3000 rpm
